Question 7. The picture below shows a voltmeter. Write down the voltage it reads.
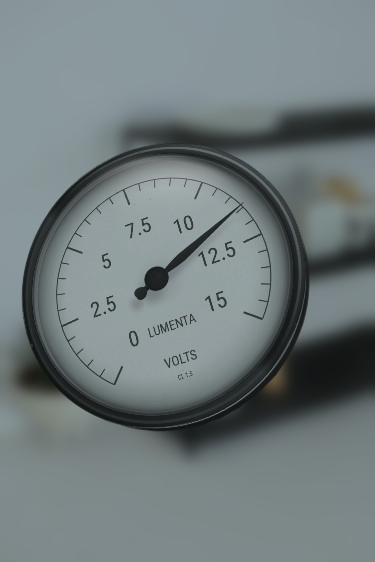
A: 11.5 V
